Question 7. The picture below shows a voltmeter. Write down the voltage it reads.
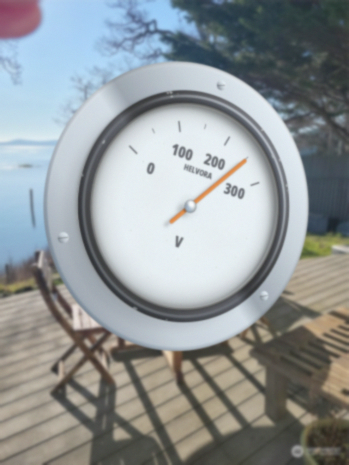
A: 250 V
